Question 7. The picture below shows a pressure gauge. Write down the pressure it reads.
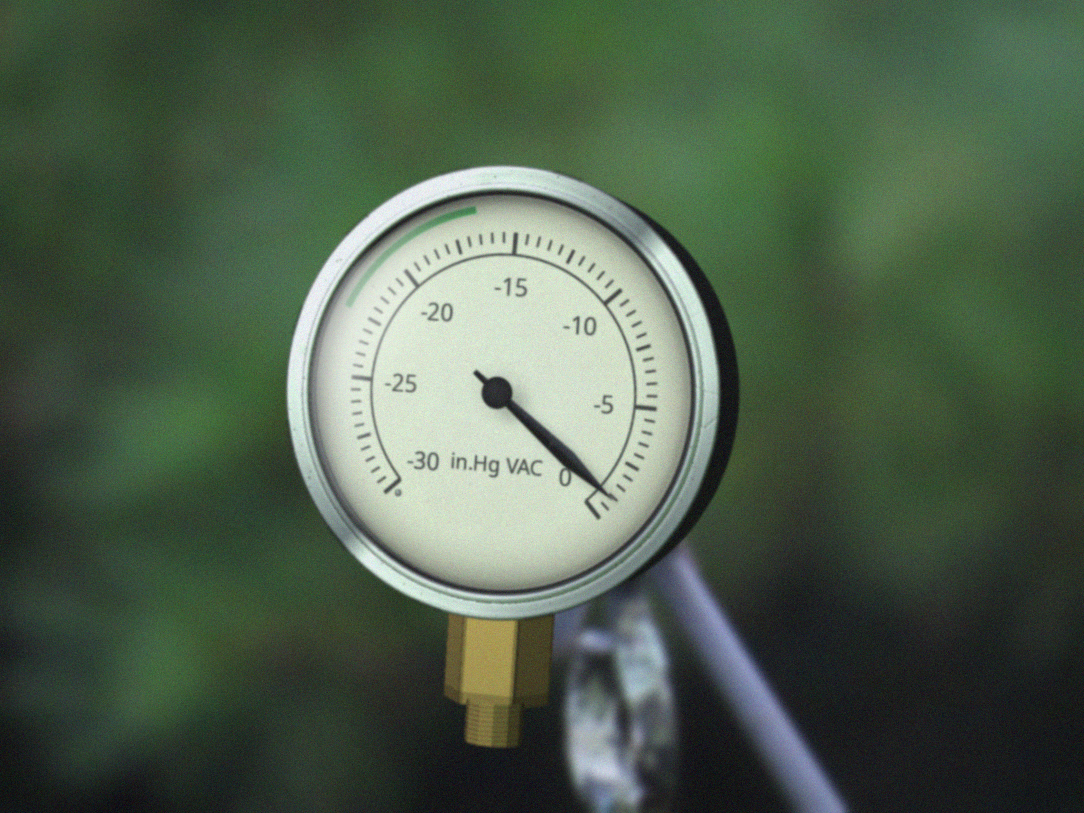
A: -1 inHg
